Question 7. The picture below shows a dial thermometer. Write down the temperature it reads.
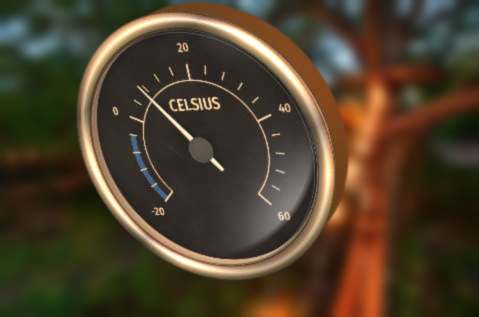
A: 8 °C
